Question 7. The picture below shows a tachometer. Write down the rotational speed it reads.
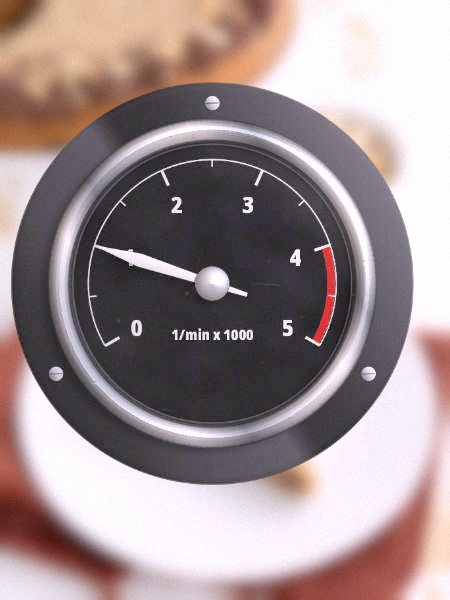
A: 1000 rpm
